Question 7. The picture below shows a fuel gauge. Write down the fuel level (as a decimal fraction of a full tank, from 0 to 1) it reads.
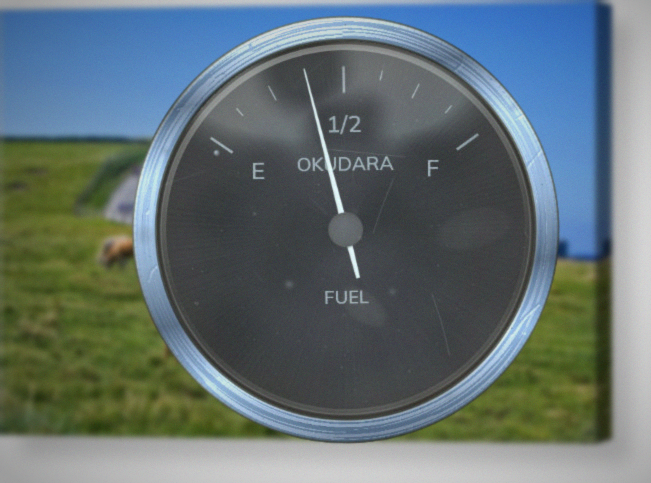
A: 0.375
